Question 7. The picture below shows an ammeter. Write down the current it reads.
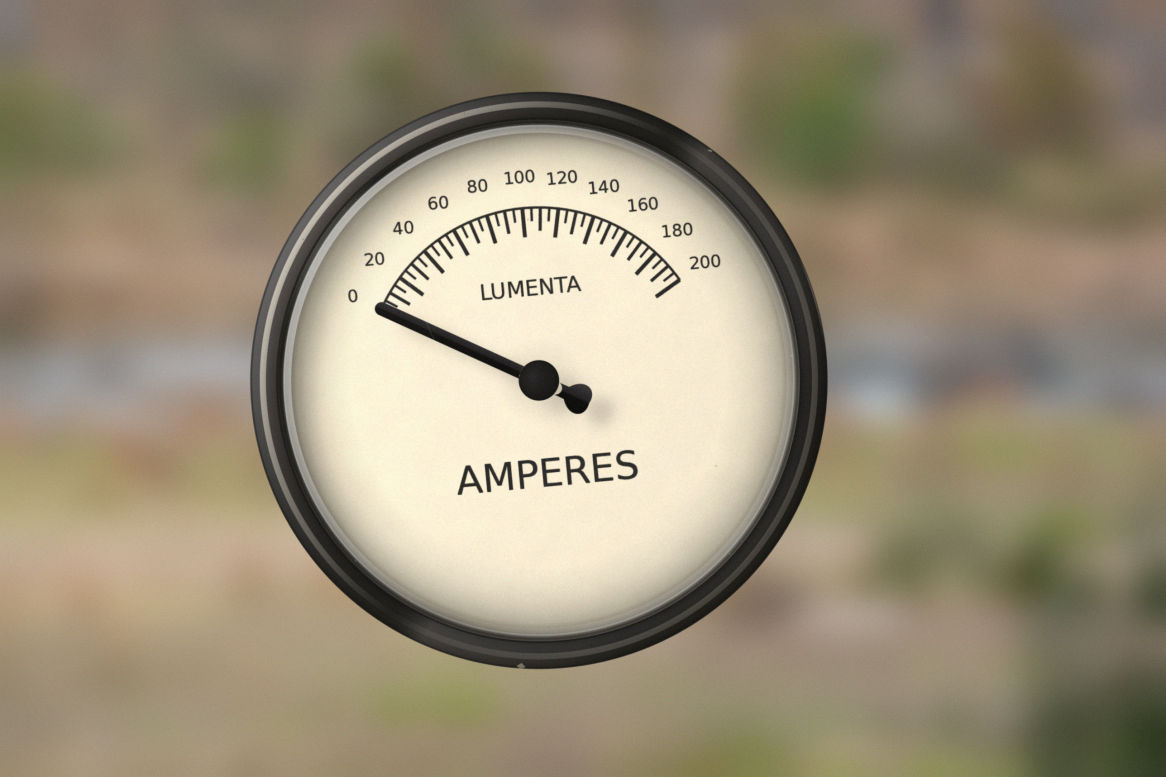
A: 0 A
